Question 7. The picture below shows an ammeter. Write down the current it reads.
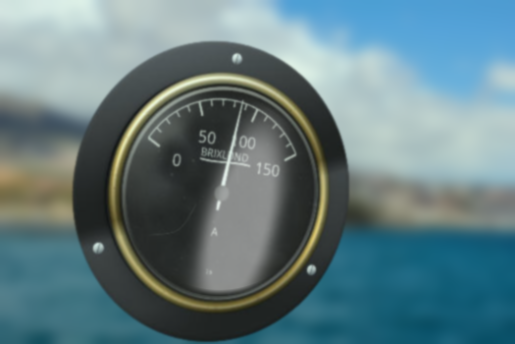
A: 85 A
